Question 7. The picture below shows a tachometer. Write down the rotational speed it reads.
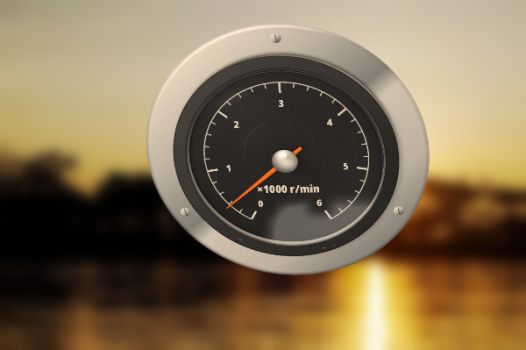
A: 400 rpm
